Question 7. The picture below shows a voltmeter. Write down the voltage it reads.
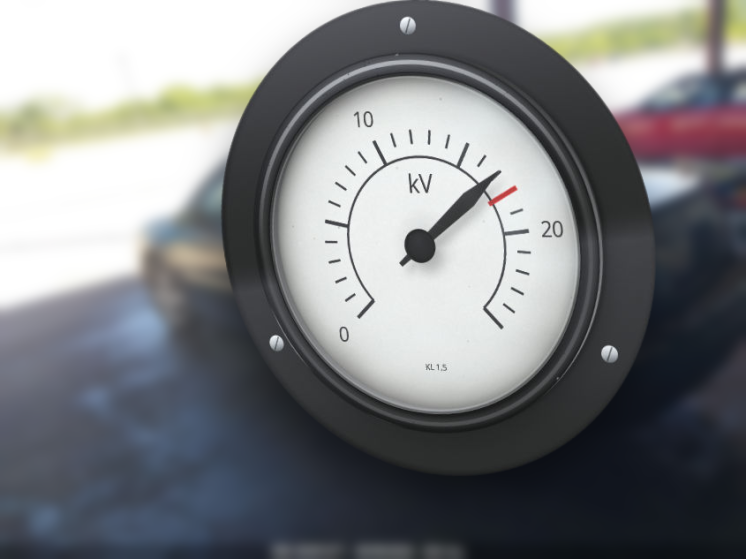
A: 17 kV
